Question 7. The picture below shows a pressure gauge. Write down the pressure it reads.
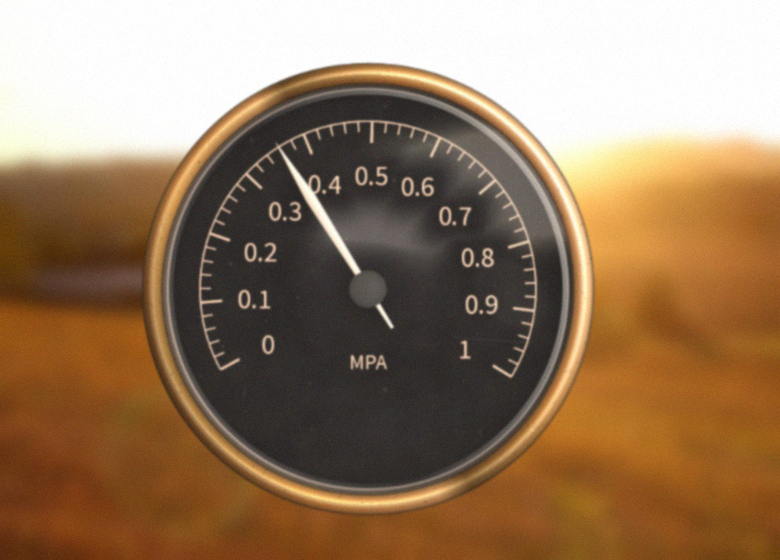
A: 0.36 MPa
